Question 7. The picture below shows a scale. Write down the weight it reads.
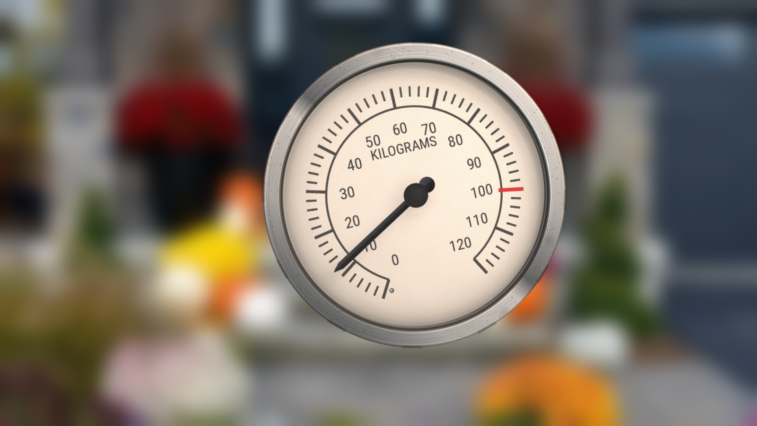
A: 12 kg
